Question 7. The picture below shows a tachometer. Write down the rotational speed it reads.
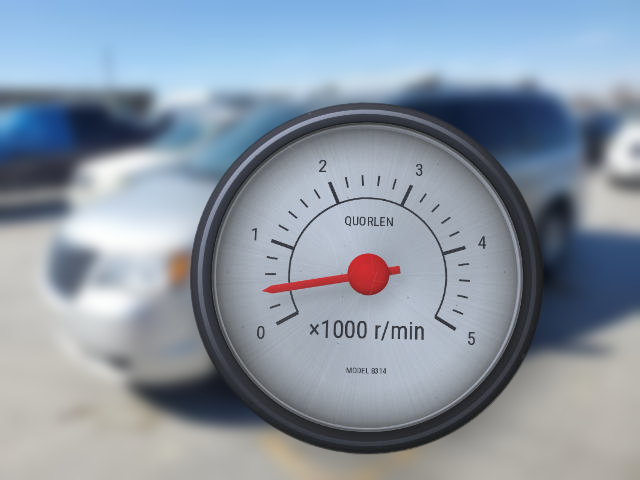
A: 400 rpm
